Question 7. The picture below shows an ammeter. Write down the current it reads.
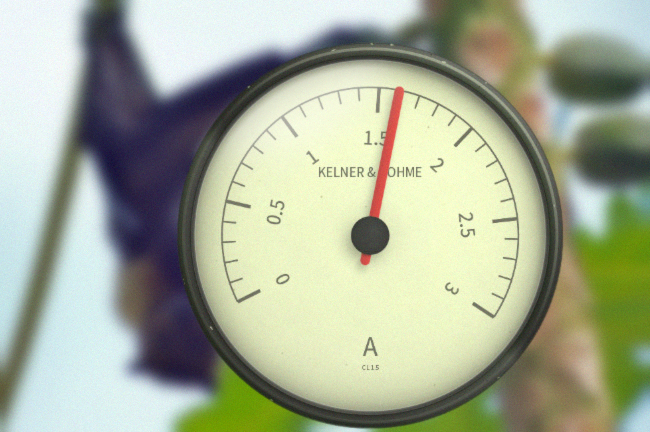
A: 1.6 A
